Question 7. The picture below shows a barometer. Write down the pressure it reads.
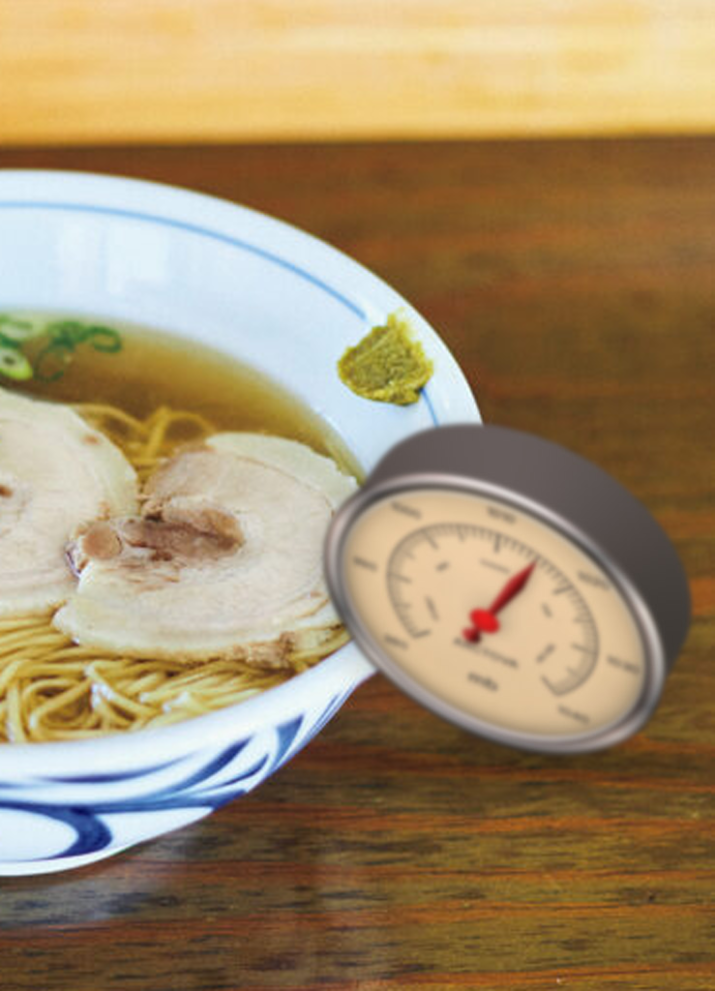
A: 1015 mbar
